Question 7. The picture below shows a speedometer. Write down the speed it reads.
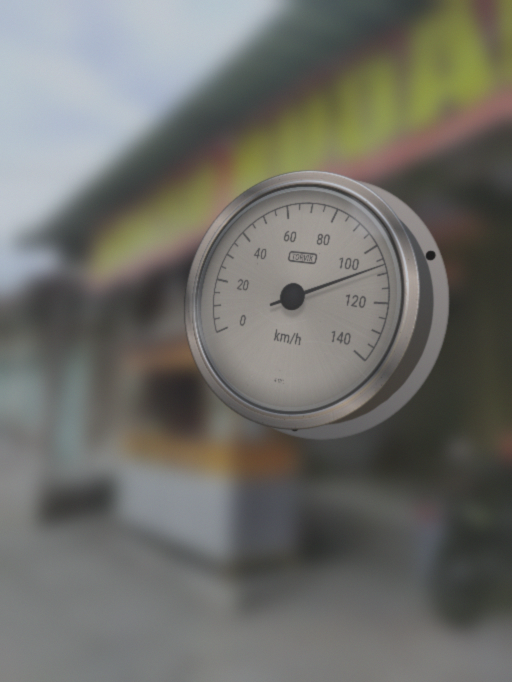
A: 107.5 km/h
